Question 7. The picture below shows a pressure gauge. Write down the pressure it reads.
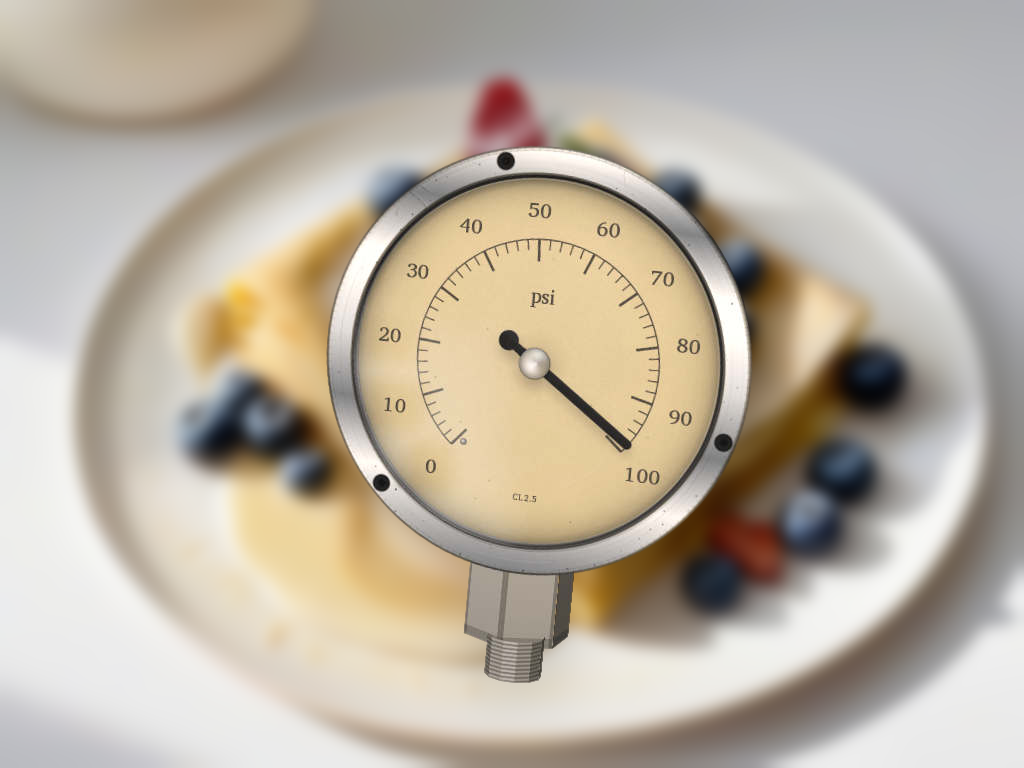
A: 98 psi
